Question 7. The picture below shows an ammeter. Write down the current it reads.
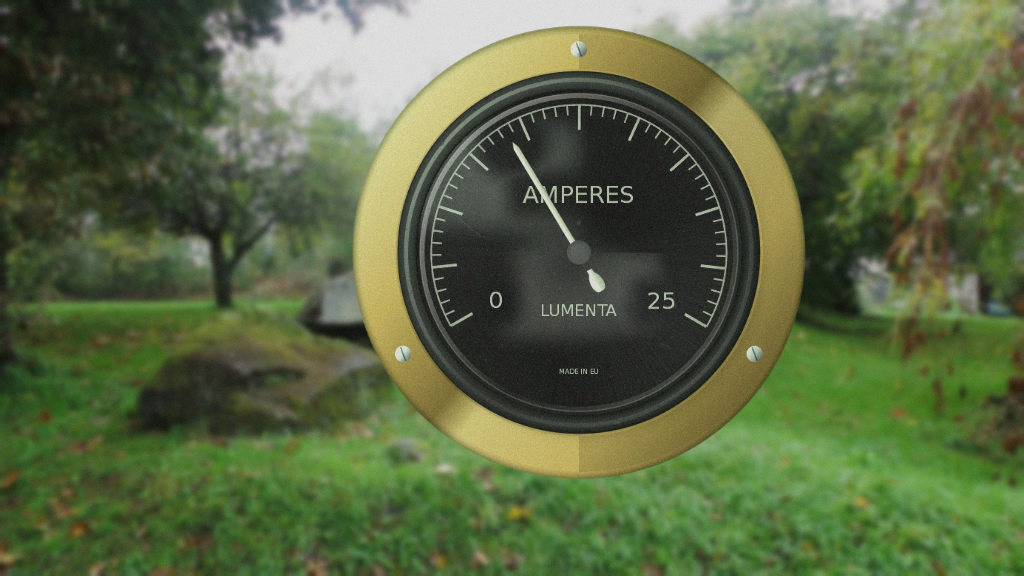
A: 9.25 A
